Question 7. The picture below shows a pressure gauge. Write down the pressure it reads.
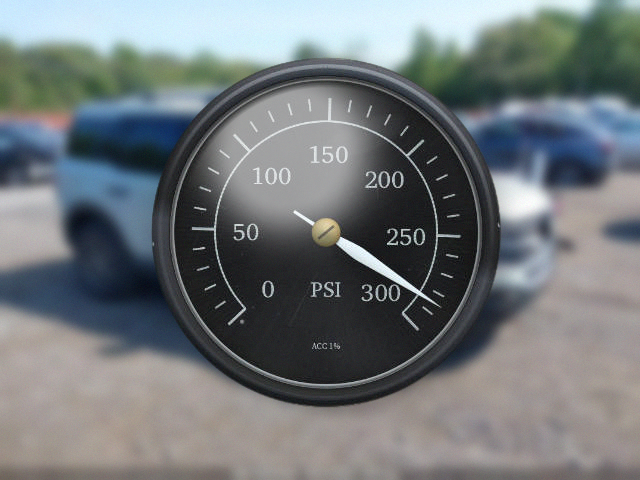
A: 285 psi
